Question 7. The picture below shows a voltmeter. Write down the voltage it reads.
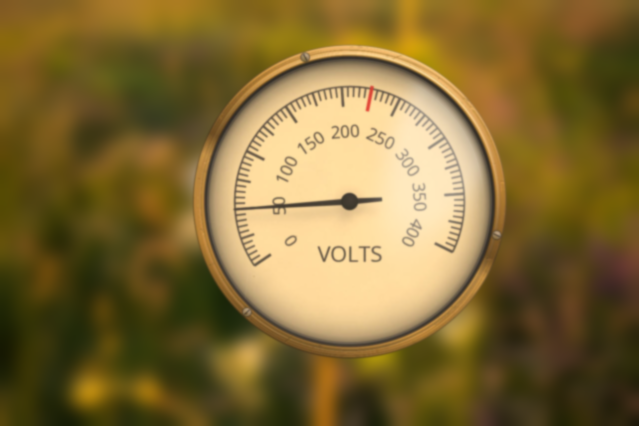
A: 50 V
